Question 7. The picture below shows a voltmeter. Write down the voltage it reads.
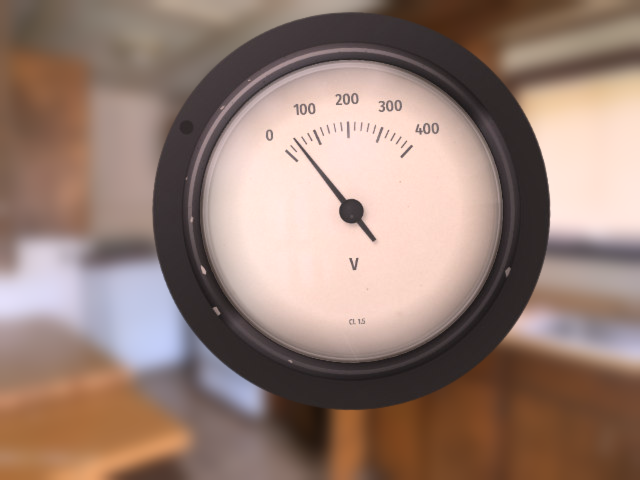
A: 40 V
